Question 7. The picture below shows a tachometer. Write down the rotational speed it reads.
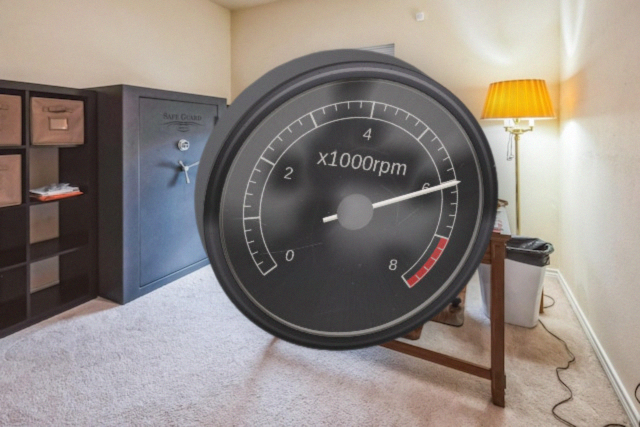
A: 6000 rpm
